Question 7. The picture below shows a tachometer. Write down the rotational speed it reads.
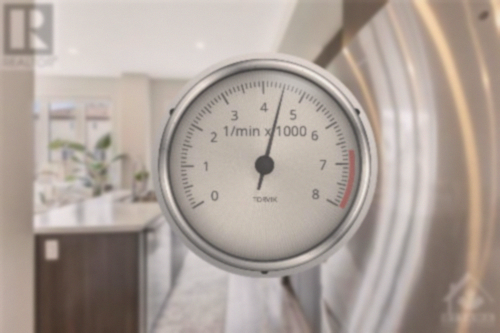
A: 4500 rpm
